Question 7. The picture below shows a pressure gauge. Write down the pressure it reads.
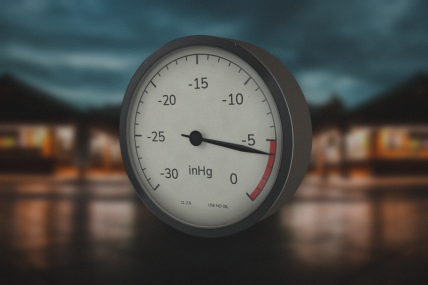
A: -4 inHg
